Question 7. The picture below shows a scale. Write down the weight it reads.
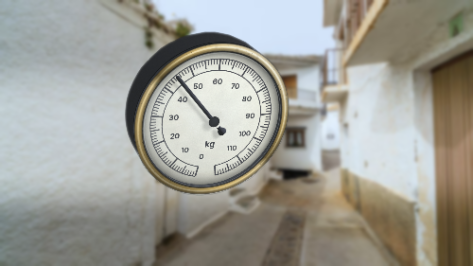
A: 45 kg
